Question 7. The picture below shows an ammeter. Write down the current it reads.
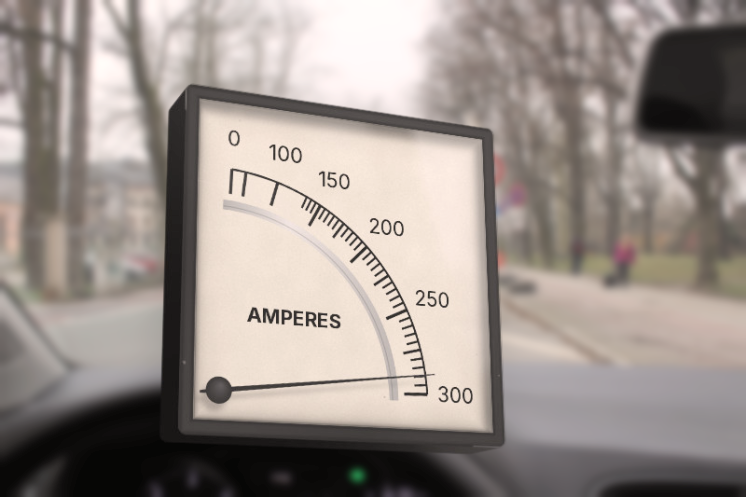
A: 290 A
